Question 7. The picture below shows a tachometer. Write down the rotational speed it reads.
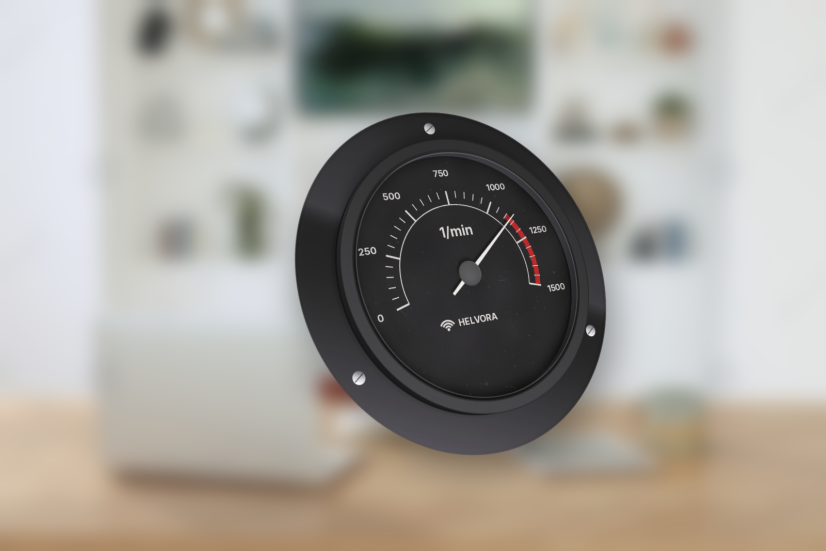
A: 1125 rpm
